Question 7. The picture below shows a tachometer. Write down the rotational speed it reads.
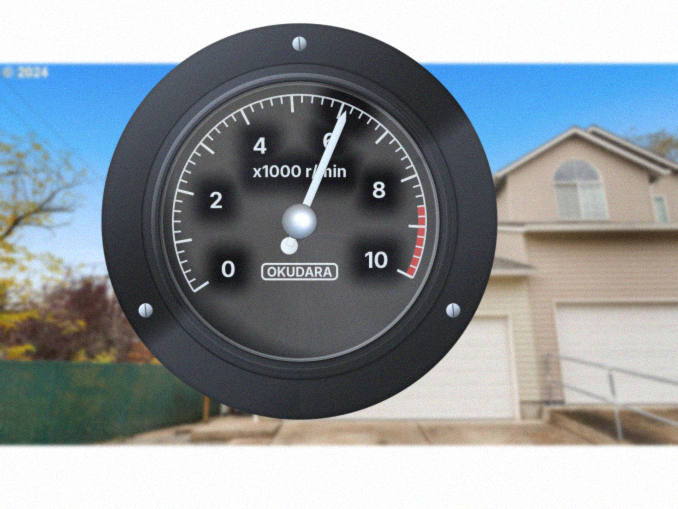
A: 6100 rpm
